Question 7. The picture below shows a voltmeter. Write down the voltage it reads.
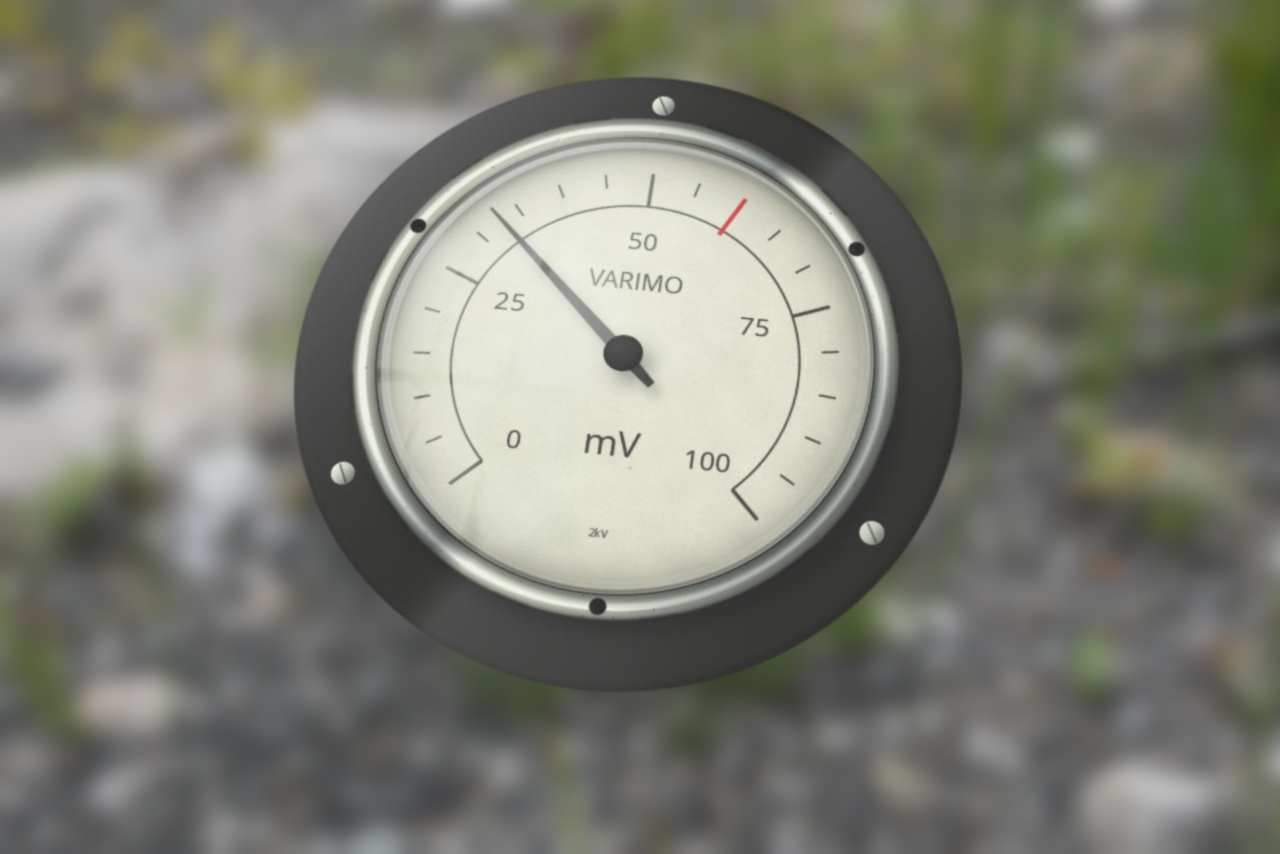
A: 32.5 mV
